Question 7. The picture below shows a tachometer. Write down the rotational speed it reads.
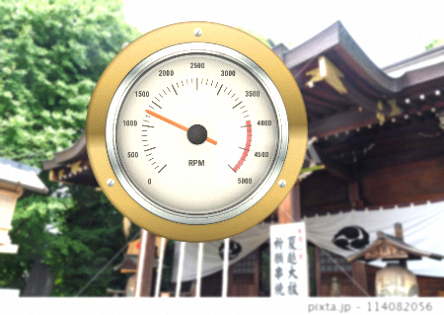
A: 1300 rpm
